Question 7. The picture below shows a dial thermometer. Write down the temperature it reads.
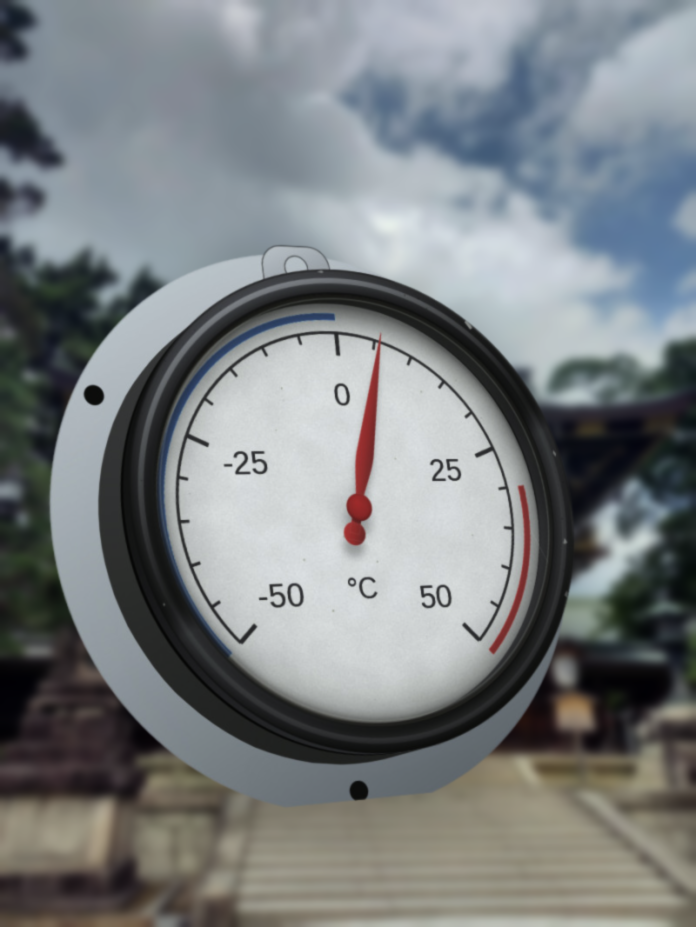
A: 5 °C
